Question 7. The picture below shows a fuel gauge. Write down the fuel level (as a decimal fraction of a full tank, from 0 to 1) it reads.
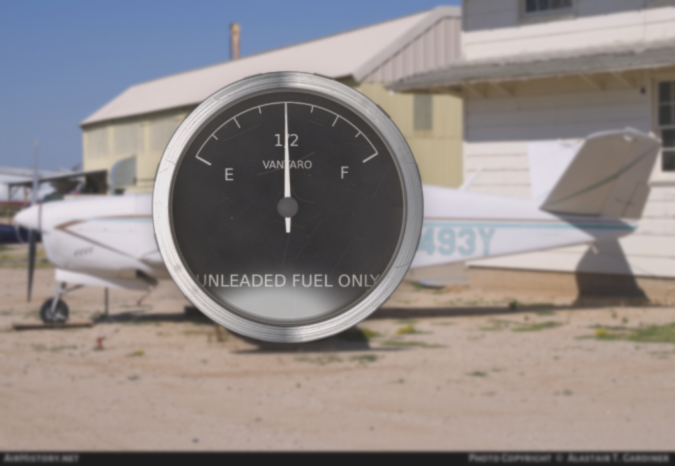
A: 0.5
